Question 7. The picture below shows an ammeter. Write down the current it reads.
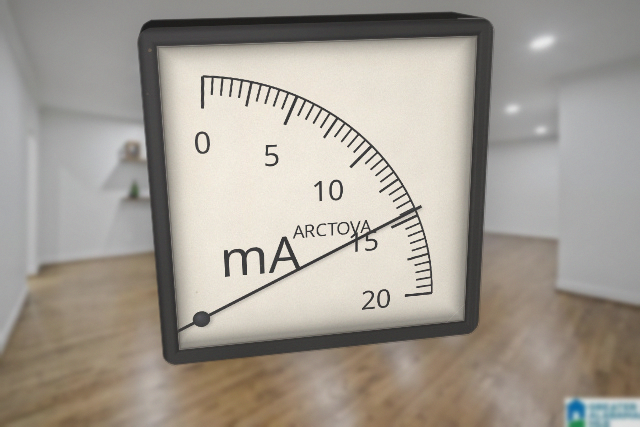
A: 14.5 mA
